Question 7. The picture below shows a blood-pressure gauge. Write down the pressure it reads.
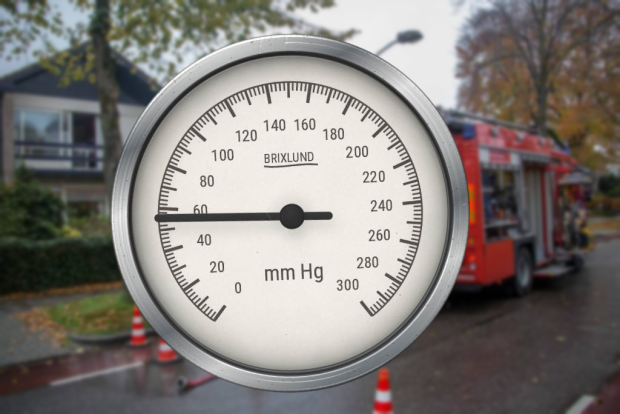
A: 56 mmHg
